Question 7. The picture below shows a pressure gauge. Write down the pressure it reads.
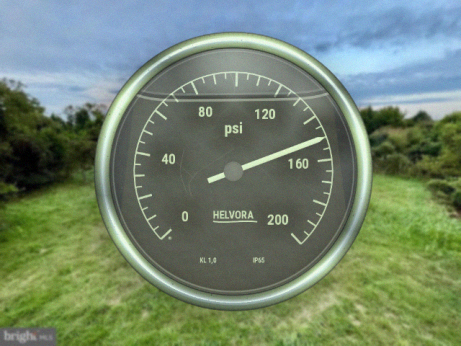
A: 150 psi
